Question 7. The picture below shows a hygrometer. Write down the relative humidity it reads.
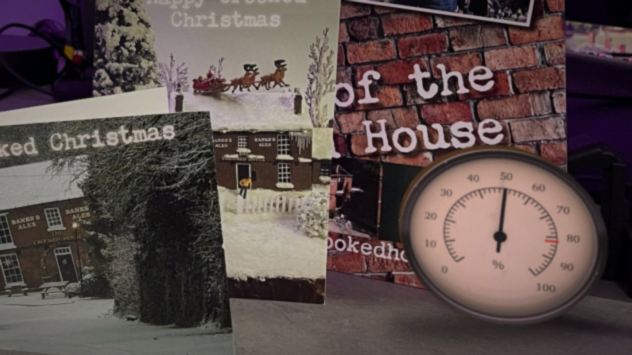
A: 50 %
